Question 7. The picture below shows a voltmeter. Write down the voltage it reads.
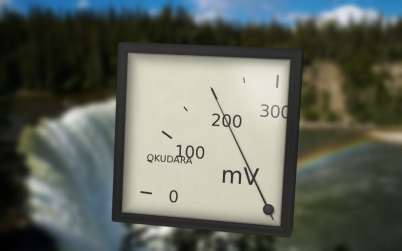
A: 200 mV
